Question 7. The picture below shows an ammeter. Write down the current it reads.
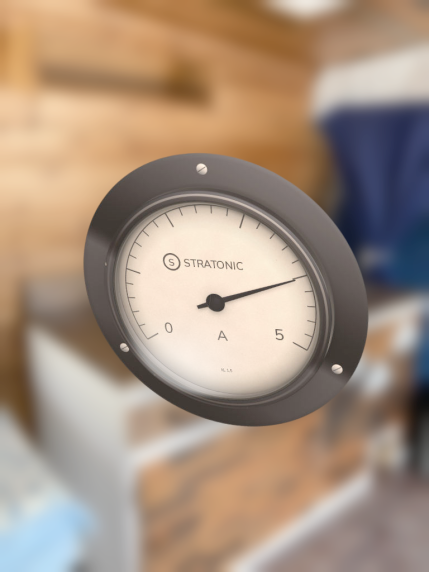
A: 4 A
